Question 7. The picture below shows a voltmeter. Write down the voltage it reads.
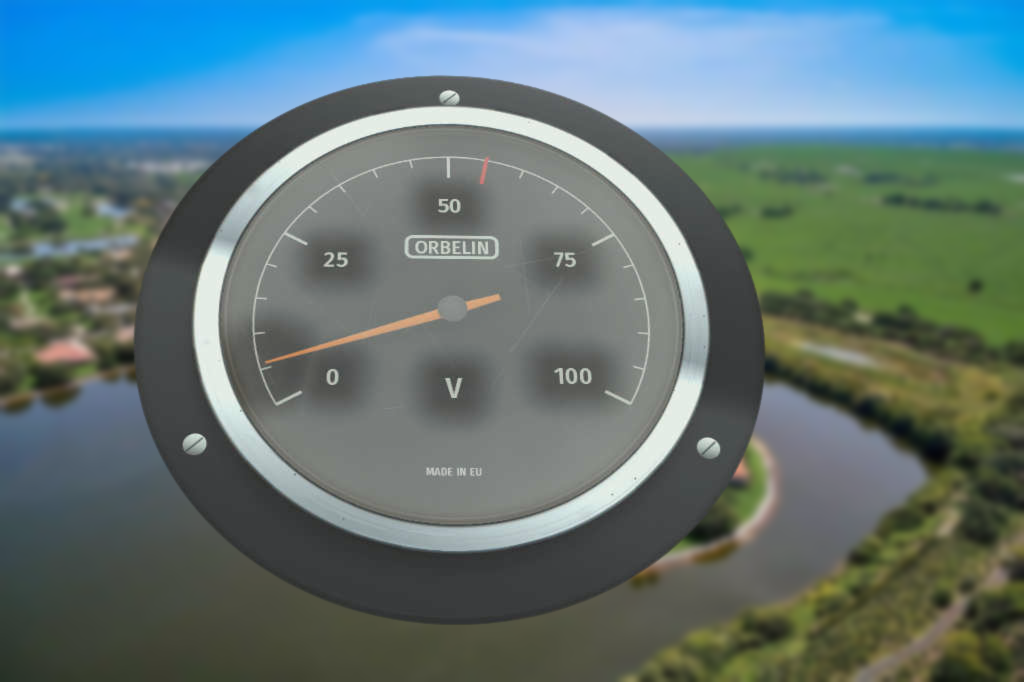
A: 5 V
